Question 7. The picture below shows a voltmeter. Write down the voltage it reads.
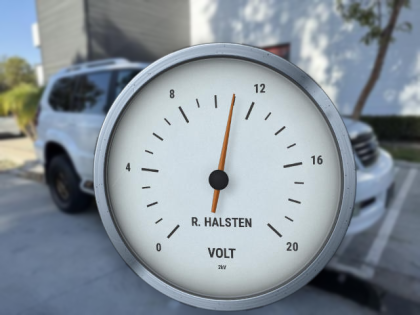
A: 11 V
